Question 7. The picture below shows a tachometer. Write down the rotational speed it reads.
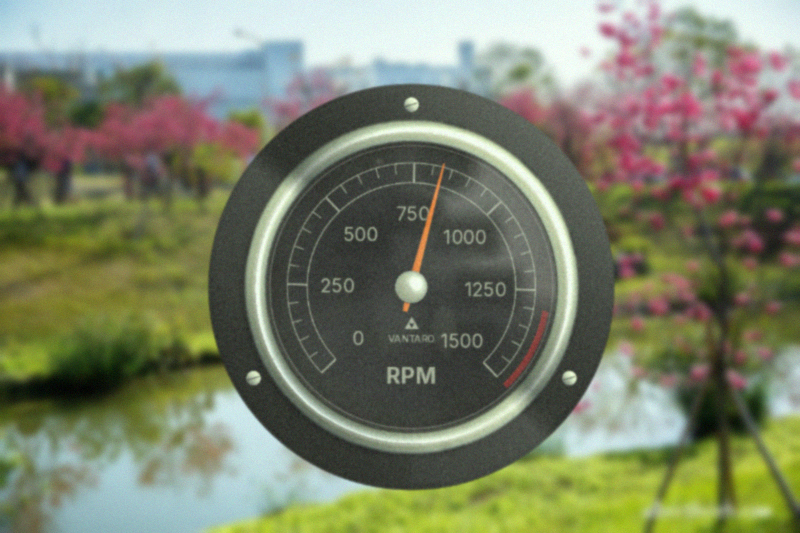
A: 825 rpm
